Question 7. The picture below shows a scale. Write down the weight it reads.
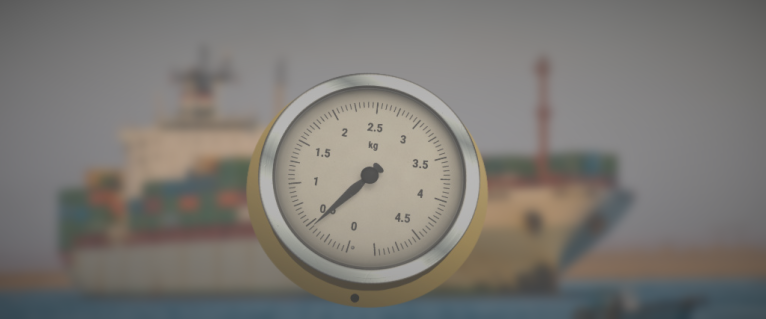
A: 0.45 kg
